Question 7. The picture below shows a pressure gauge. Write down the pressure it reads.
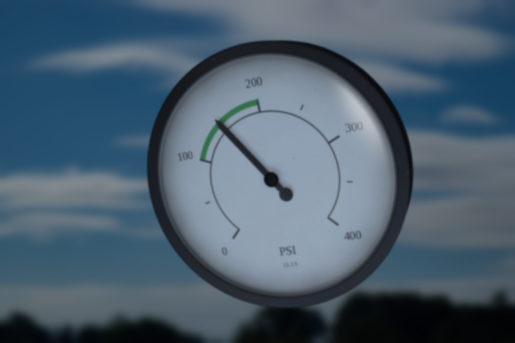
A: 150 psi
